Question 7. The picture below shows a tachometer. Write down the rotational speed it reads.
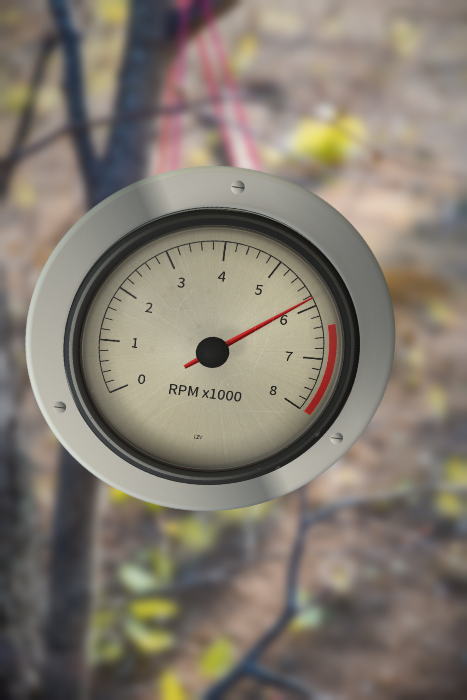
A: 5800 rpm
